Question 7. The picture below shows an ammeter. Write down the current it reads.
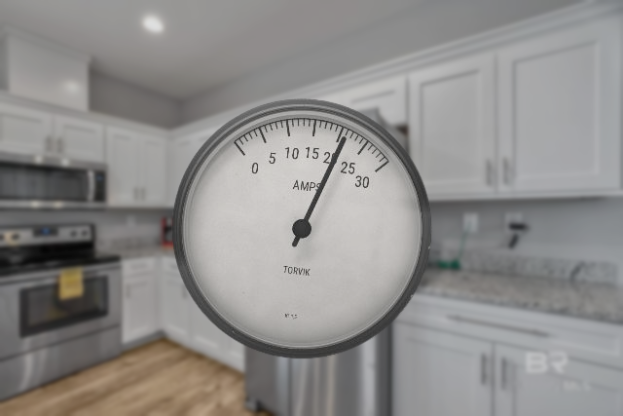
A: 21 A
